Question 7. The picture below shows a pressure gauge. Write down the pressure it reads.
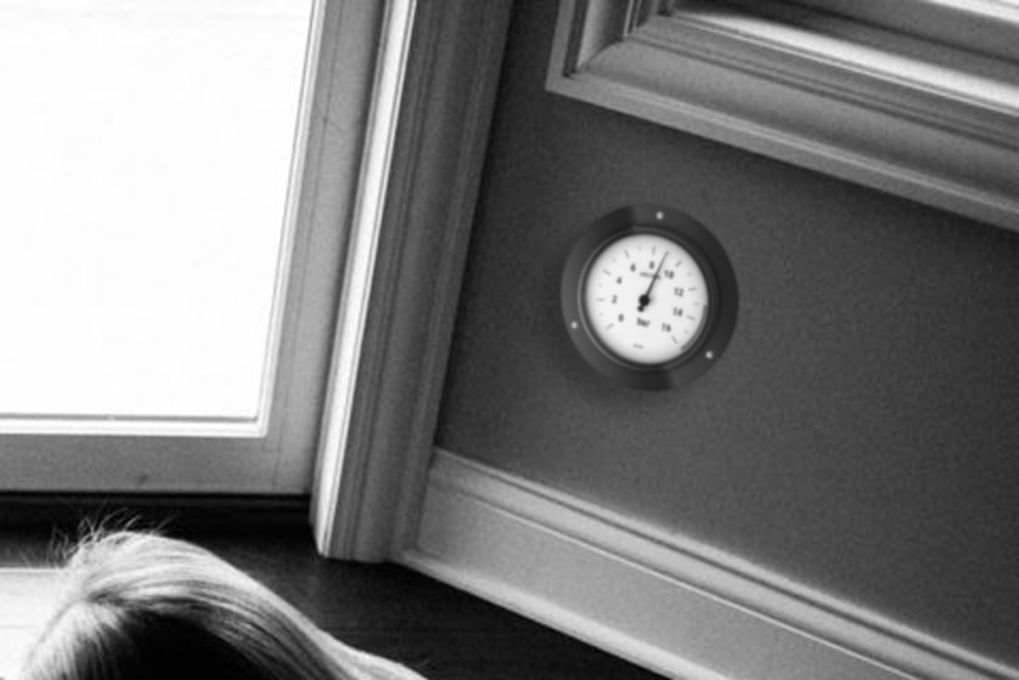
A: 9 bar
